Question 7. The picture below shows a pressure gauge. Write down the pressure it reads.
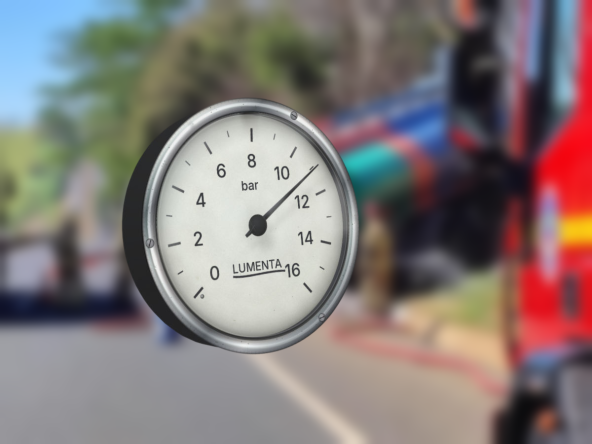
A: 11 bar
